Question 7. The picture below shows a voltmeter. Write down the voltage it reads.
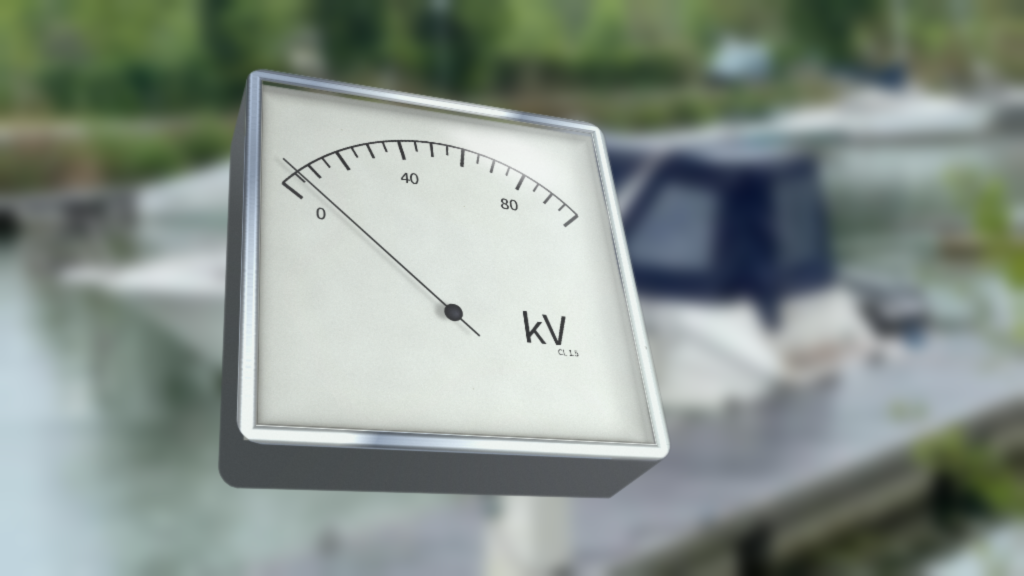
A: 5 kV
